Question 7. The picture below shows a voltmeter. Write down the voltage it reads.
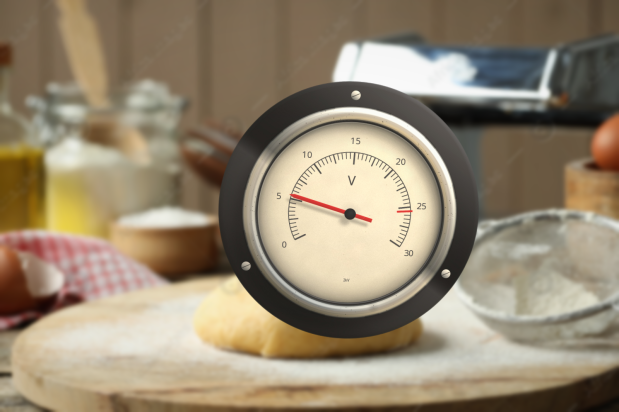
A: 5.5 V
